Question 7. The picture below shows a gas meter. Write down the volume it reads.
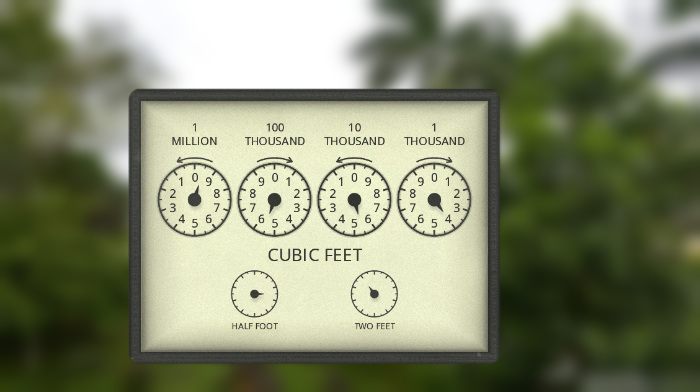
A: 955400 ft³
